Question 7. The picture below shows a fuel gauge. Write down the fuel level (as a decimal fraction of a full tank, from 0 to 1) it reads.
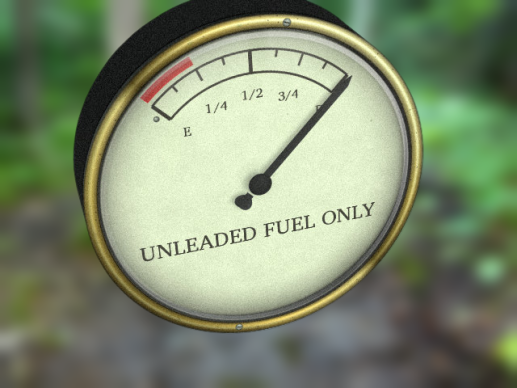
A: 1
